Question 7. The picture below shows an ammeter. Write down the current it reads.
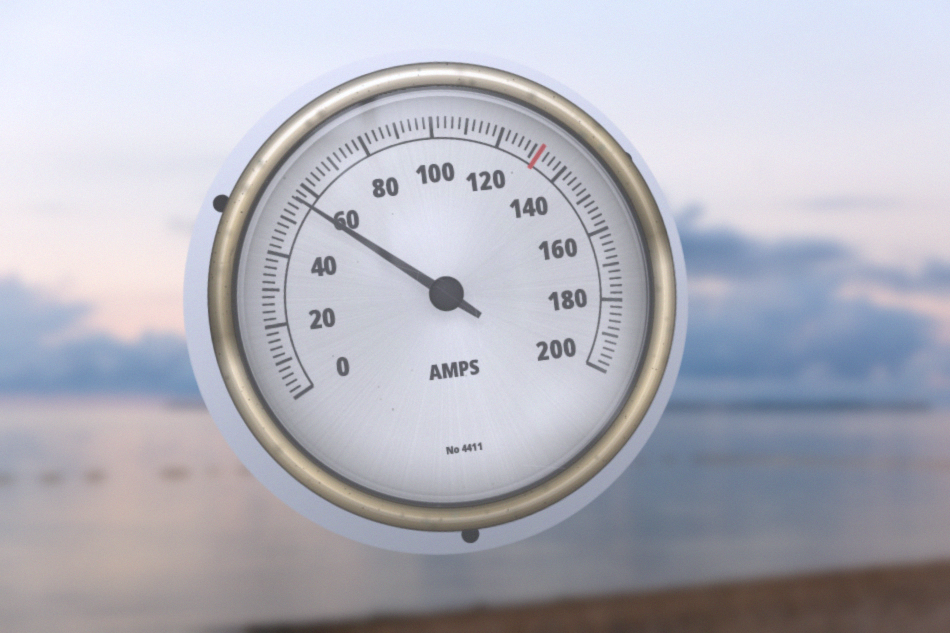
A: 56 A
